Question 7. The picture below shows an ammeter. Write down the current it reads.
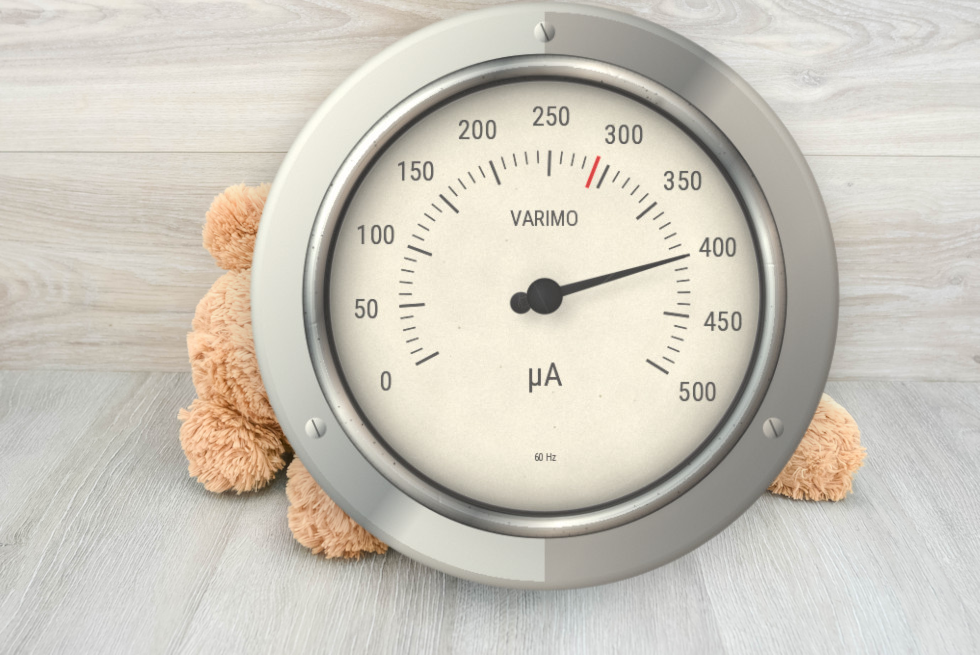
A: 400 µA
